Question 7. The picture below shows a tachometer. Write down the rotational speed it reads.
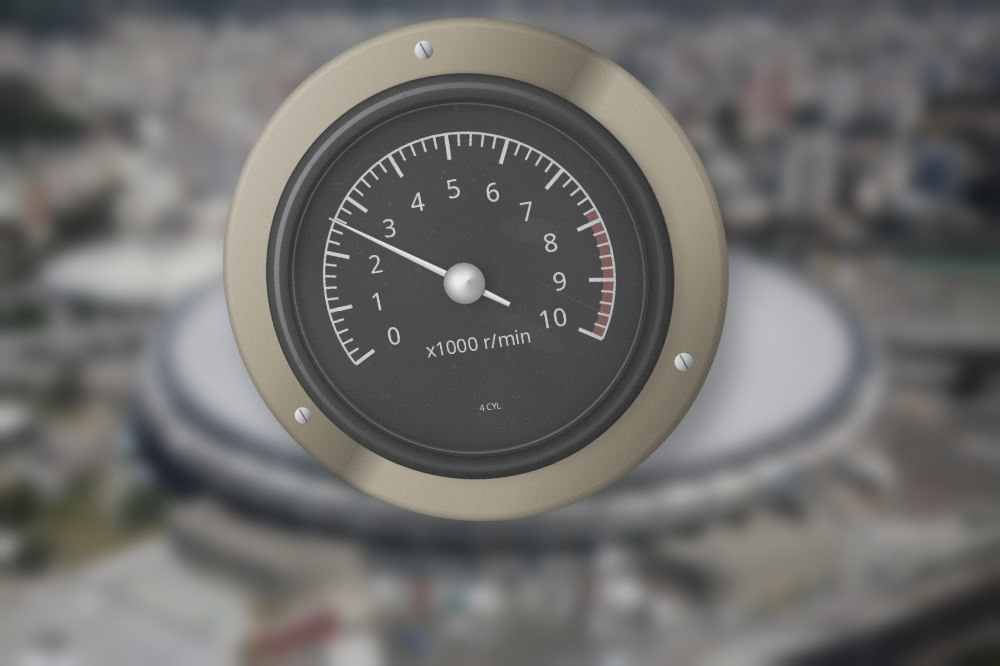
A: 2600 rpm
